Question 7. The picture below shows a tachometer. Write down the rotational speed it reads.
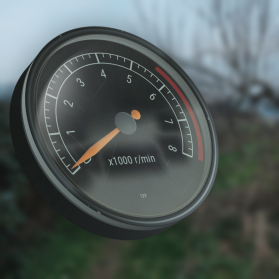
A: 100 rpm
